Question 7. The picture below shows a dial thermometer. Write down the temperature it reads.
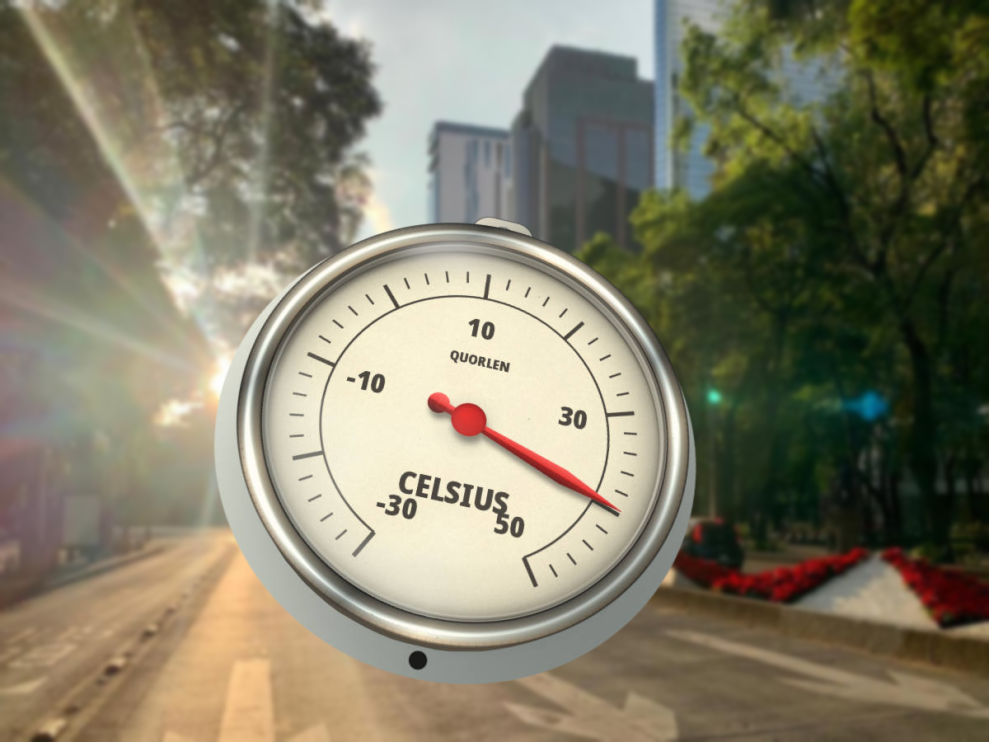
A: 40 °C
